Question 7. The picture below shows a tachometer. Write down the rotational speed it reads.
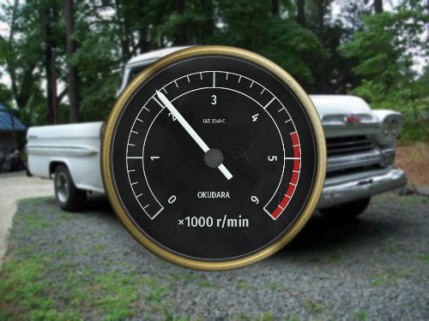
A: 2100 rpm
